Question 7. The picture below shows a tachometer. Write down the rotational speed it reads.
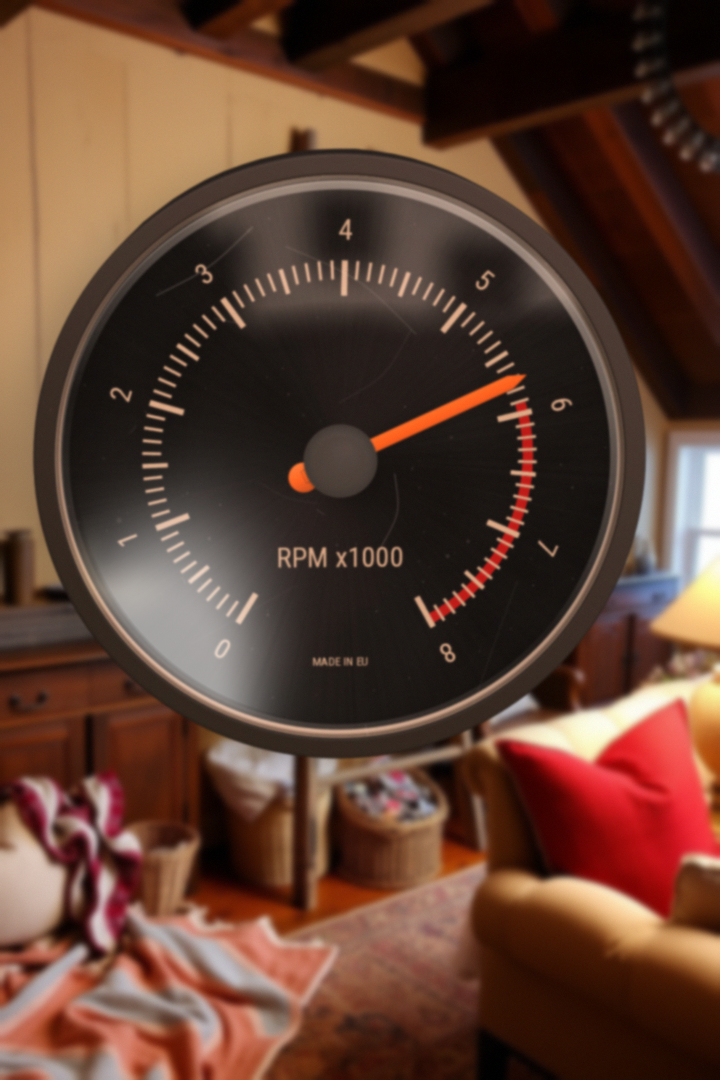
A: 5700 rpm
